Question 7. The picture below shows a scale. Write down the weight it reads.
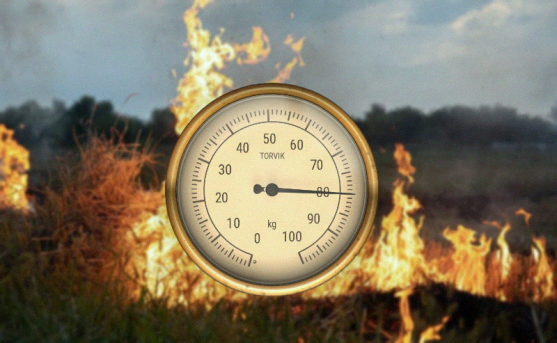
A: 80 kg
